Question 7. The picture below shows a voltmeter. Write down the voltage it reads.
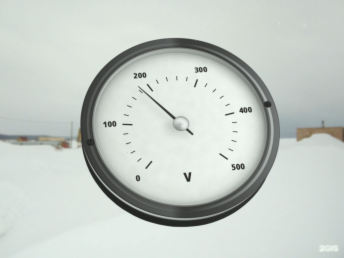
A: 180 V
